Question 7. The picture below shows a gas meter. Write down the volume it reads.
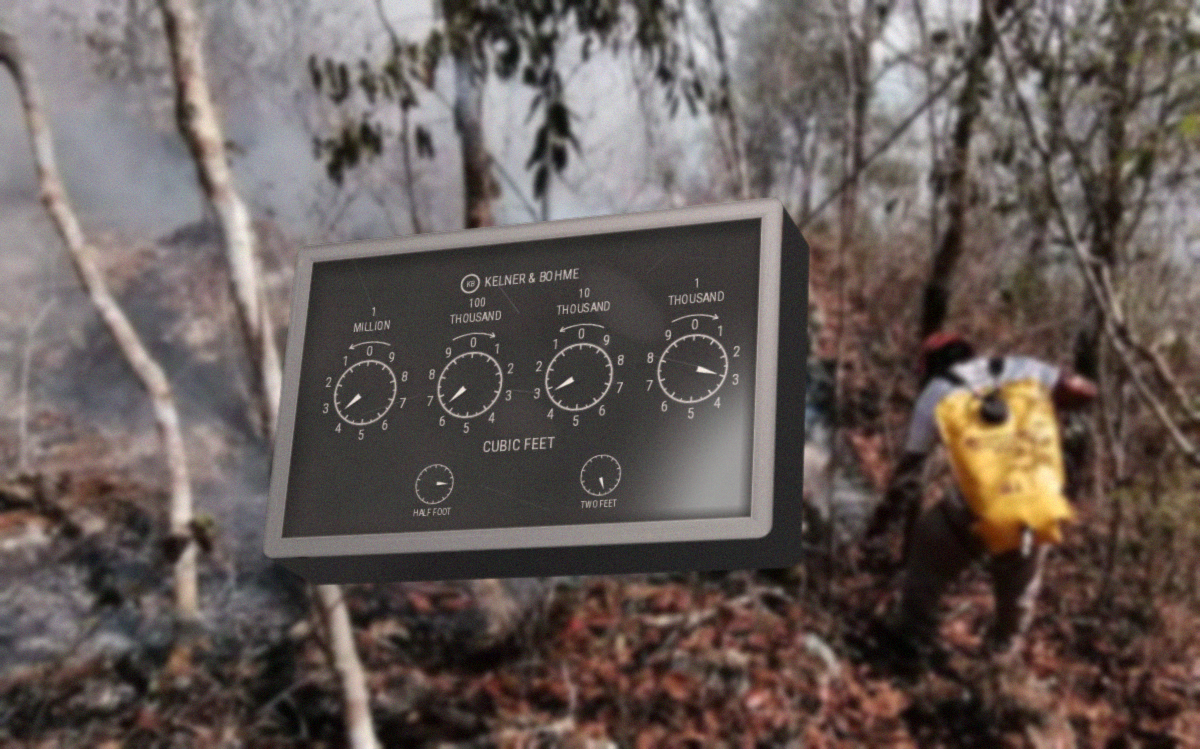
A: 363300 ft³
